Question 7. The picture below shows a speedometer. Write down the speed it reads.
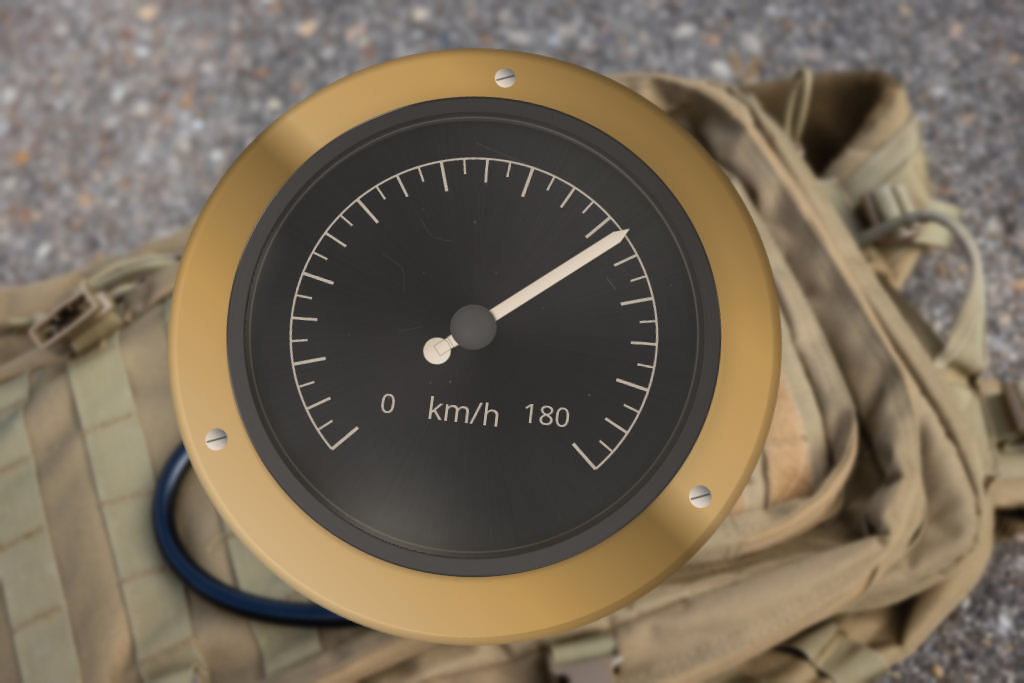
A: 125 km/h
